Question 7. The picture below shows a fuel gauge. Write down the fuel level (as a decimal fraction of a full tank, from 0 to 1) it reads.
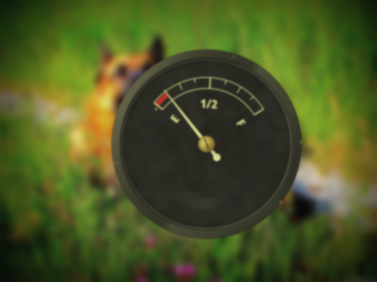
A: 0.125
